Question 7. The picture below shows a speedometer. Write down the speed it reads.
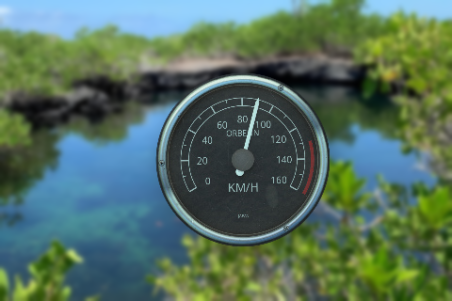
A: 90 km/h
